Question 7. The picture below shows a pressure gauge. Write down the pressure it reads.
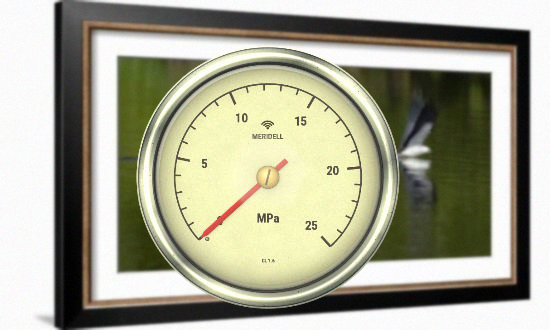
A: 0 MPa
